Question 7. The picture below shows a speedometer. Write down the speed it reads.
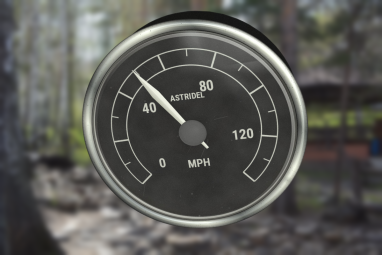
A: 50 mph
